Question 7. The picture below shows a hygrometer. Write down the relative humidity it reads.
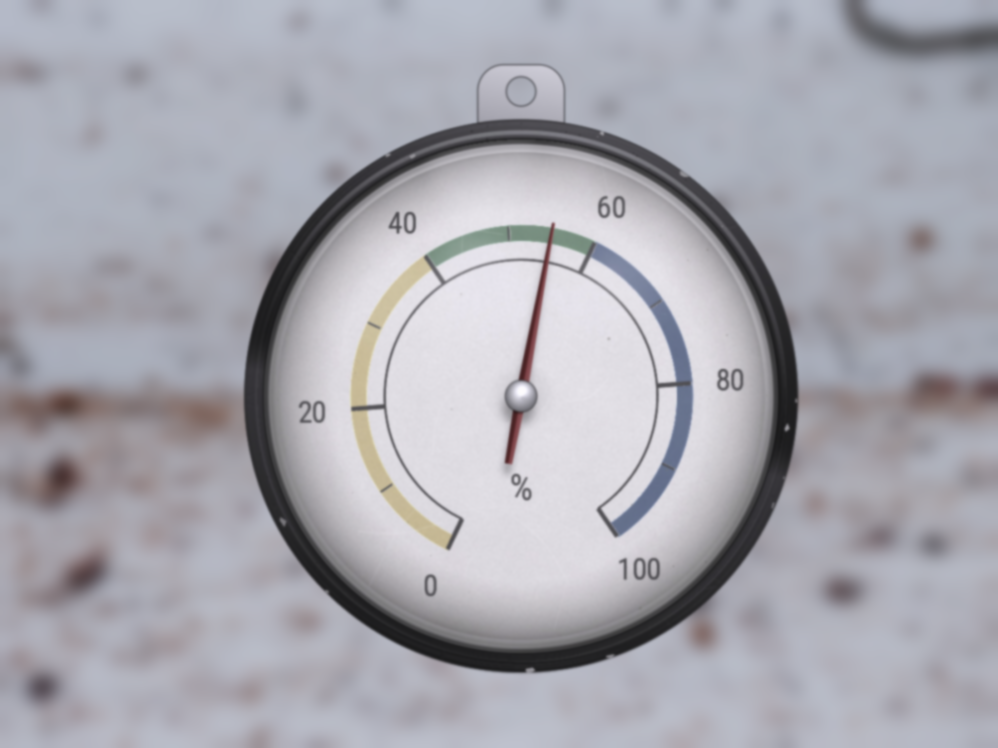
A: 55 %
